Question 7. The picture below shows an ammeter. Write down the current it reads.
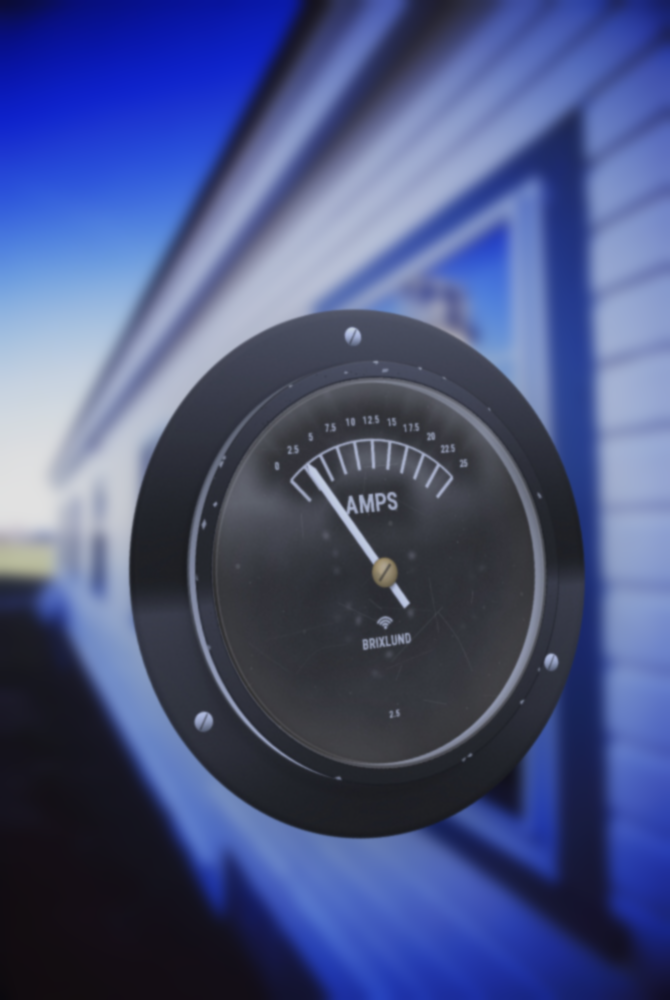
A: 2.5 A
